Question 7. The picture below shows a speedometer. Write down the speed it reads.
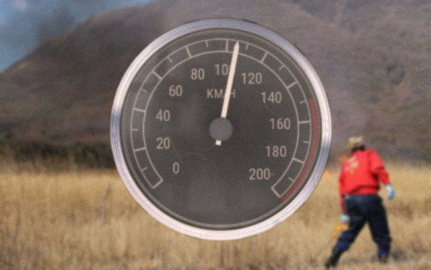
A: 105 km/h
